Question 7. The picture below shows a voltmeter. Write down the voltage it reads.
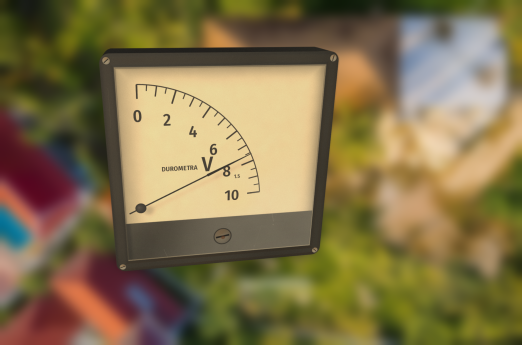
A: 7.5 V
